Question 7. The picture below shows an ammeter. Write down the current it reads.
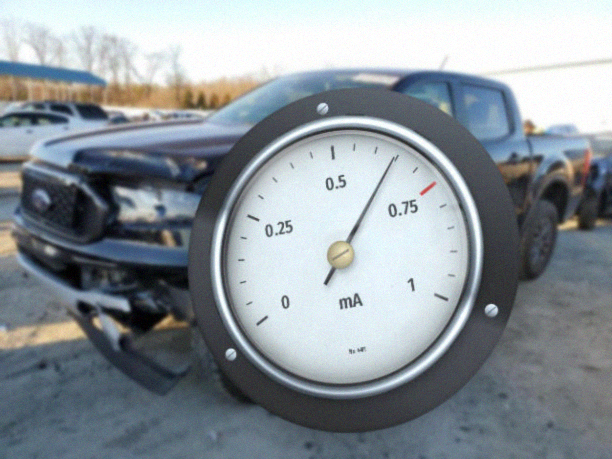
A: 0.65 mA
